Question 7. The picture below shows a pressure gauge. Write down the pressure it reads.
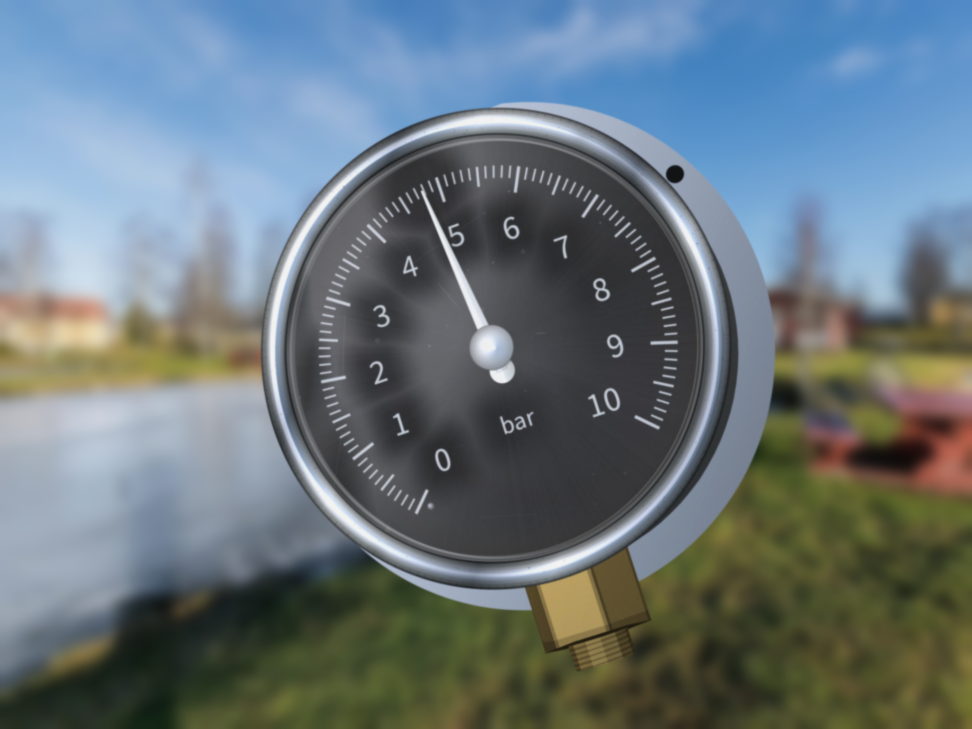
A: 4.8 bar
